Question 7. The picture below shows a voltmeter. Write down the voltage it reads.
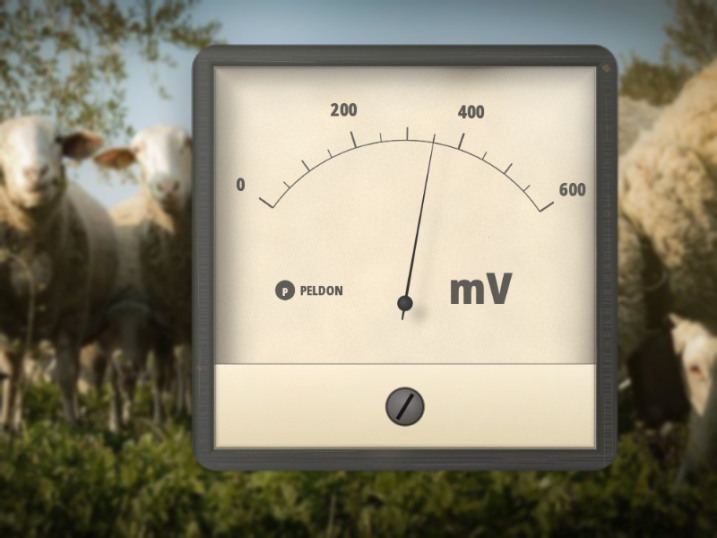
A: 350 mV
